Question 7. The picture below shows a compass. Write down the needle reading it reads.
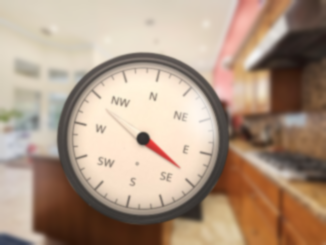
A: 115 °
